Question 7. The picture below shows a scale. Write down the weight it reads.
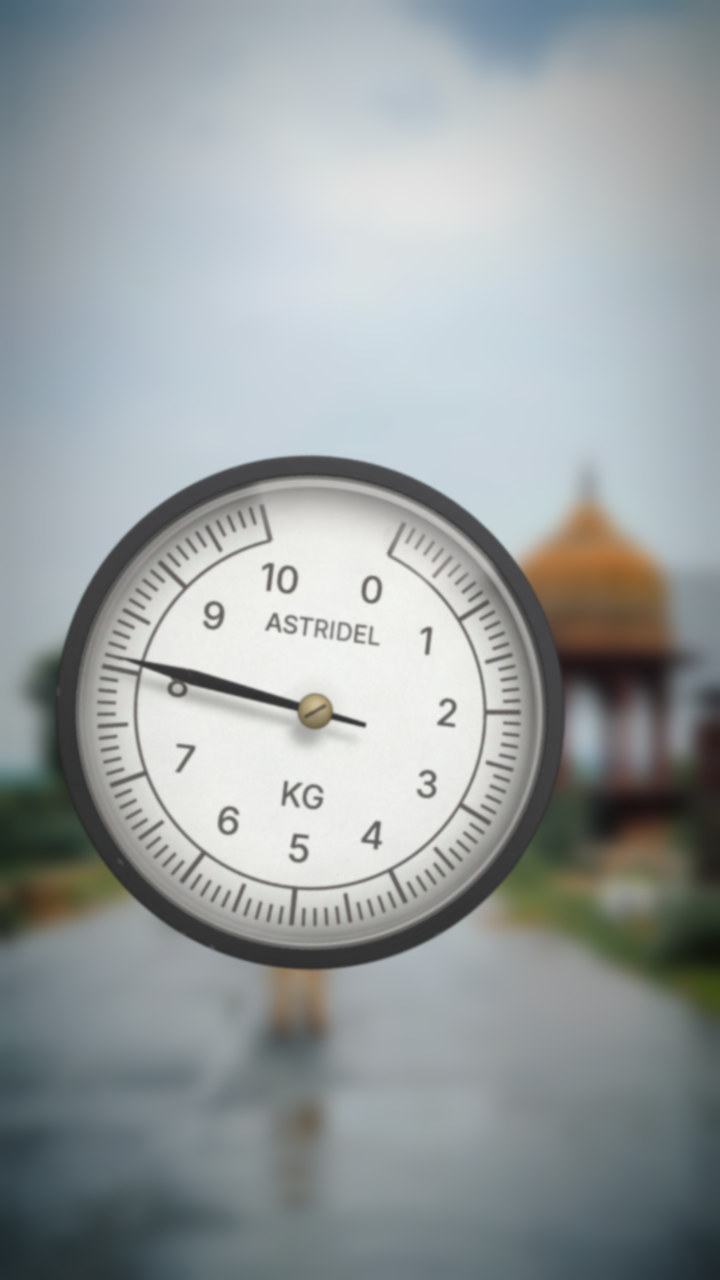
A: 8.1 kg
